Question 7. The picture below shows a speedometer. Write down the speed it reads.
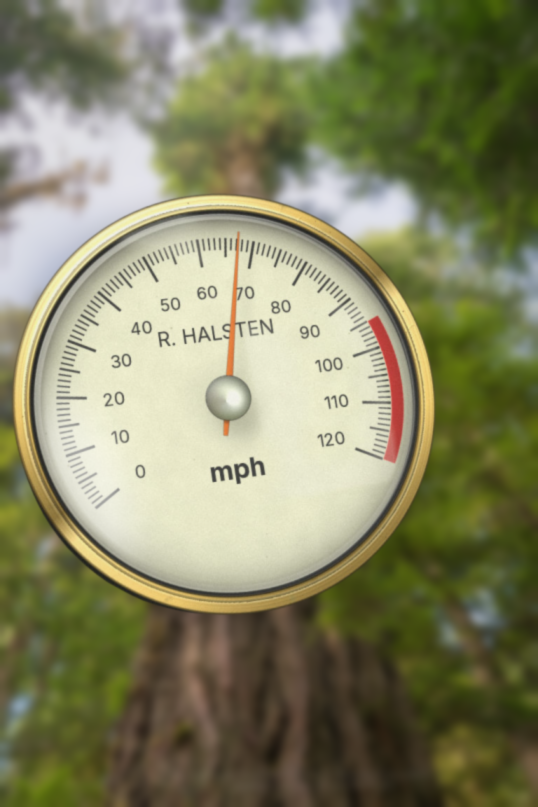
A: 67 mph
